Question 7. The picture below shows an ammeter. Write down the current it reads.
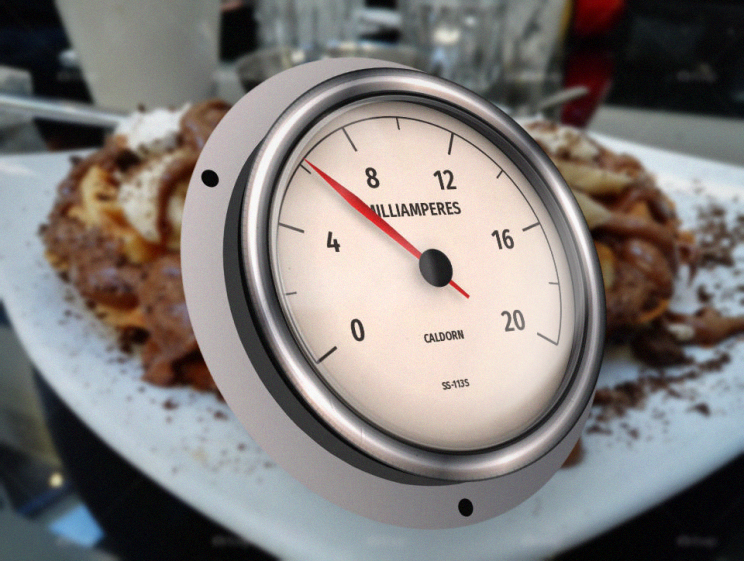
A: 6 mA
